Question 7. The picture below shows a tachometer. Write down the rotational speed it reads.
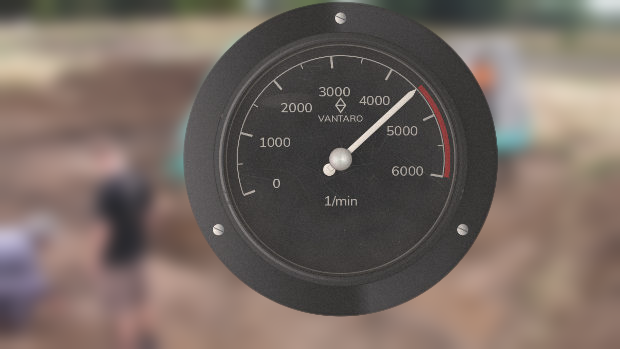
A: 4500 rpm
